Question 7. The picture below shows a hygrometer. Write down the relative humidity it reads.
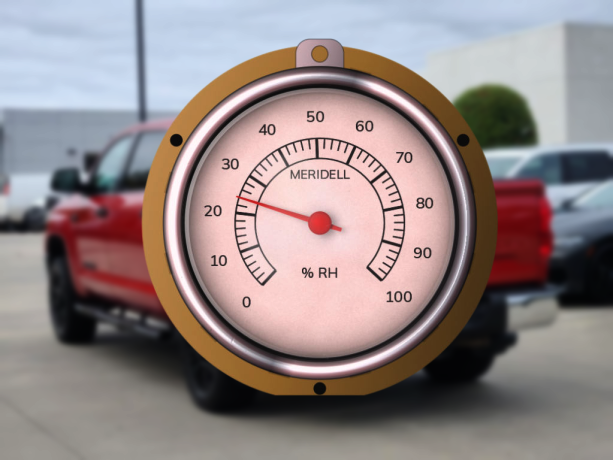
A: 24 %
